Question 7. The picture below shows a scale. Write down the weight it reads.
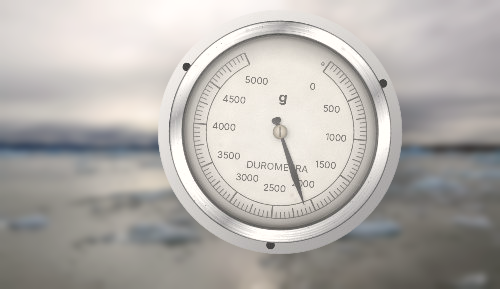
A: 2100 g
